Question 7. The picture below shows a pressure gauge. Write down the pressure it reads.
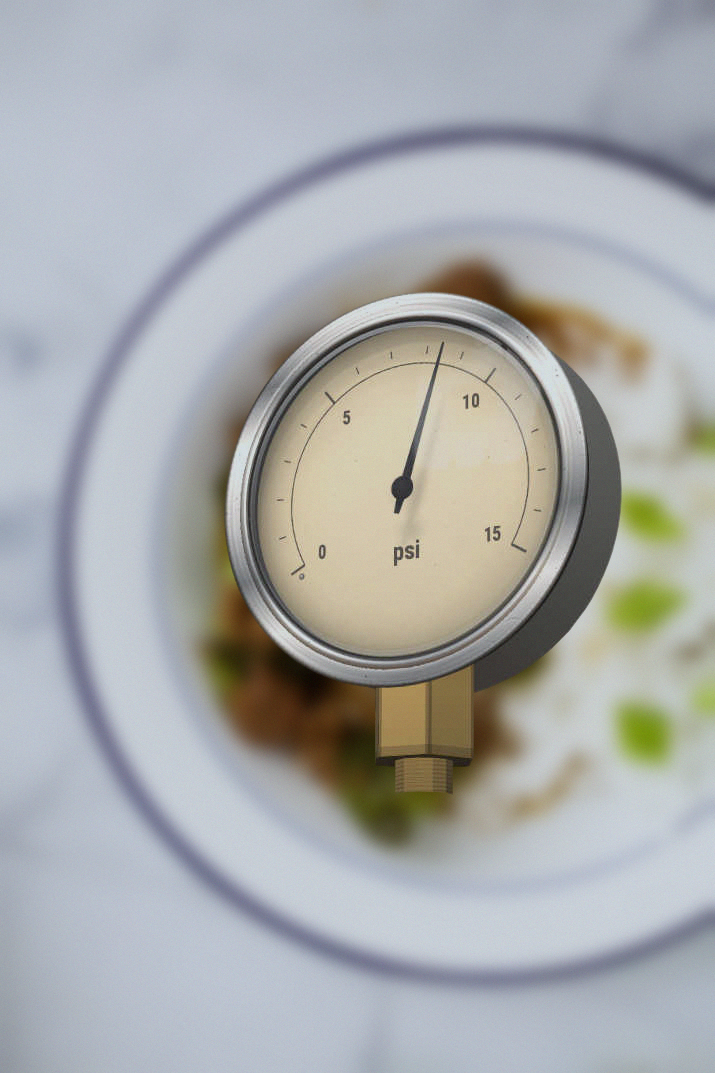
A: 8.5 psi
